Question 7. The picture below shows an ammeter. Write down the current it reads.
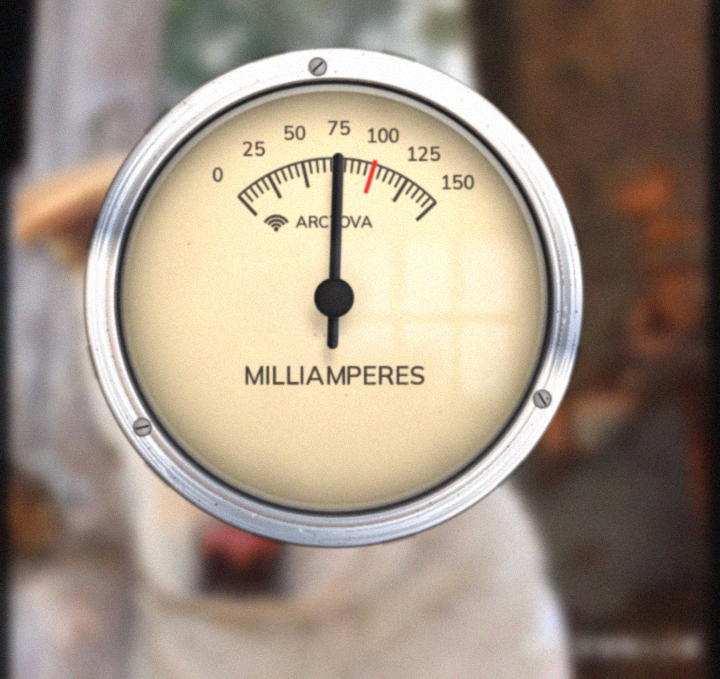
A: 75 mA
